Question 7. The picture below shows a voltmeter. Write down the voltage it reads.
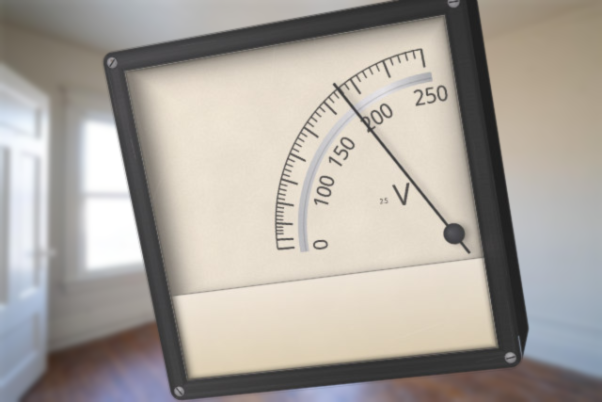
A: 190 V
